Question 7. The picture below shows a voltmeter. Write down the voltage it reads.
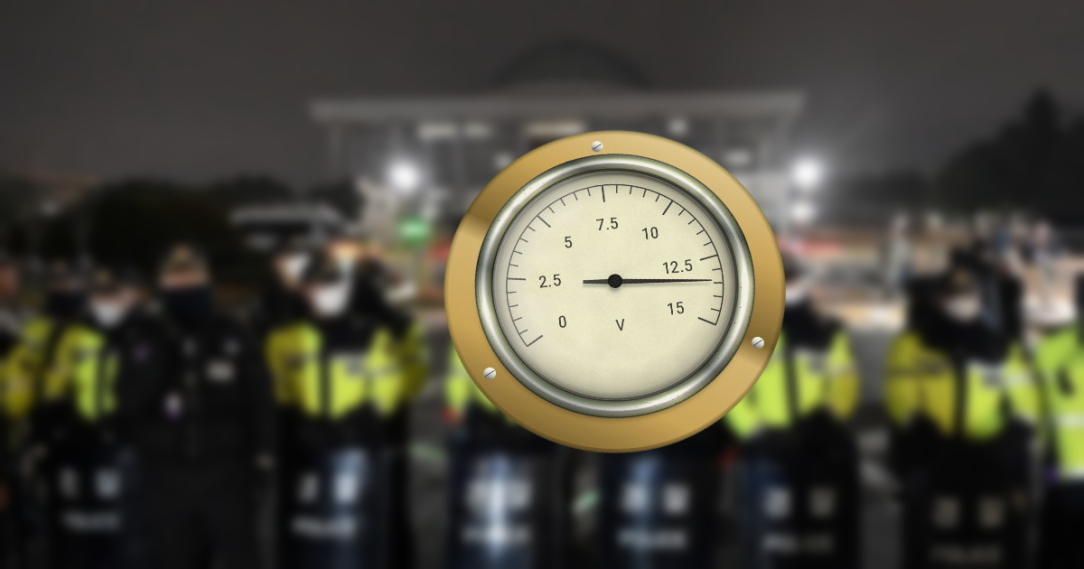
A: 13.5 V
